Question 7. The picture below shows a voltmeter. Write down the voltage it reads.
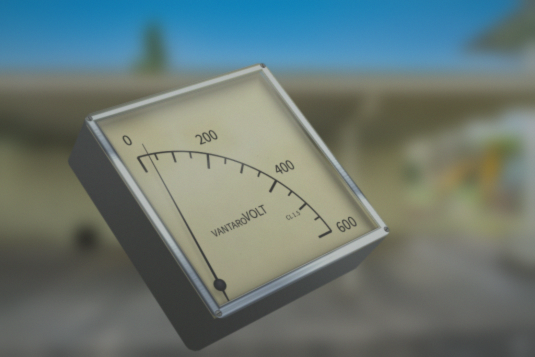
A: 25 V
